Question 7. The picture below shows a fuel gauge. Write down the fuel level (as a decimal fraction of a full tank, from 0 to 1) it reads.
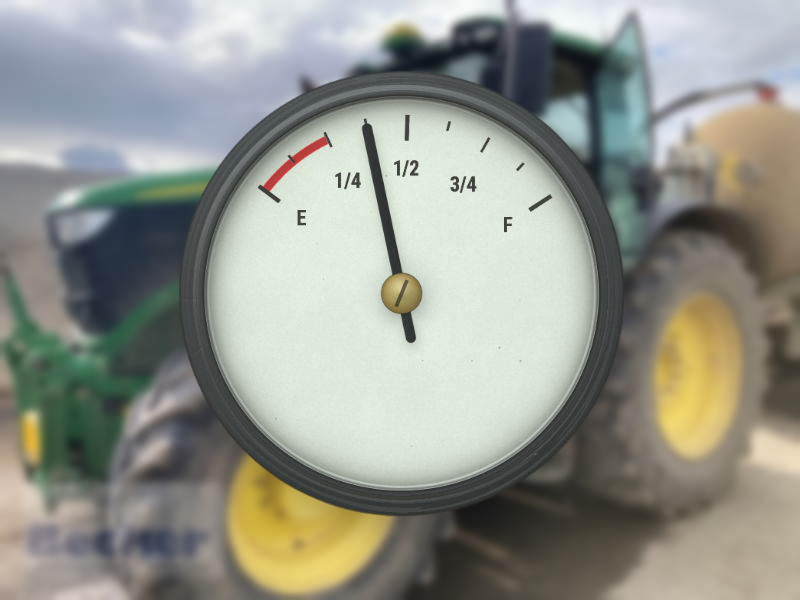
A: 0.375
